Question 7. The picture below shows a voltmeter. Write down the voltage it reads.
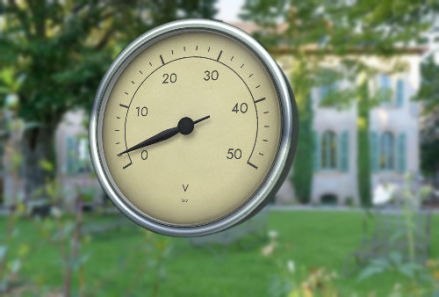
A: 2 V
